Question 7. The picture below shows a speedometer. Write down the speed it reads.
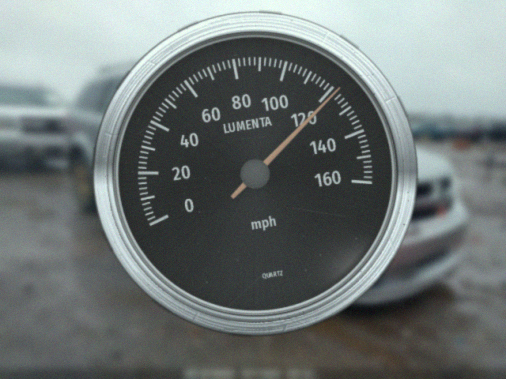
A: 122 mph
